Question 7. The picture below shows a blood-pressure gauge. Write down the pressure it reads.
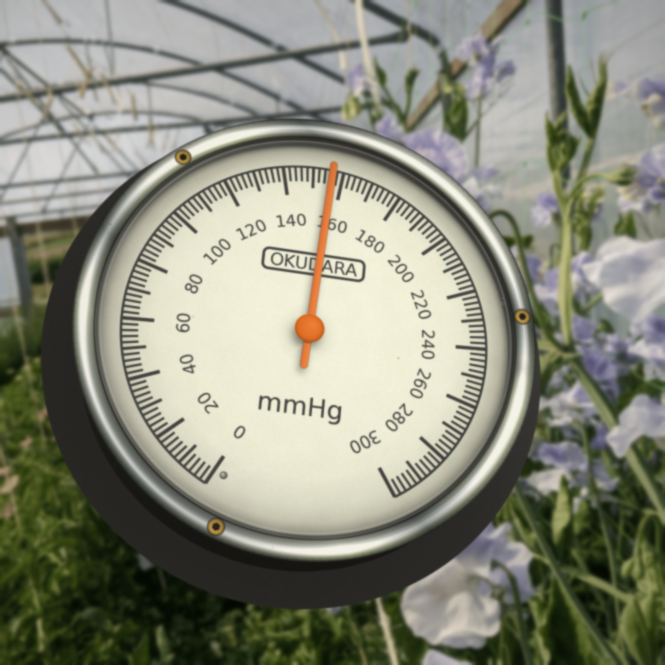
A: 156 mmHg
